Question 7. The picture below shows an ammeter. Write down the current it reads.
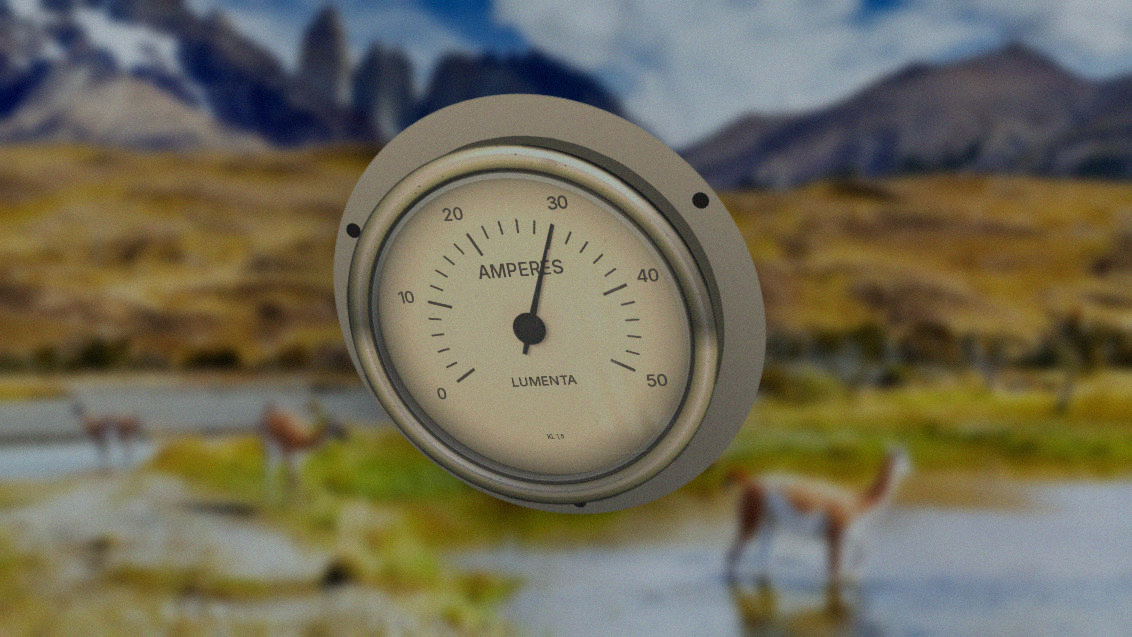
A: 30 A
